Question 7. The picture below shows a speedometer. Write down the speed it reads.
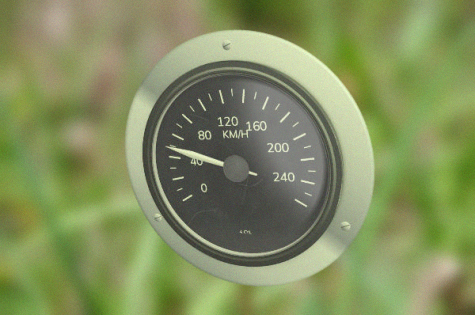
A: 50 km/h
